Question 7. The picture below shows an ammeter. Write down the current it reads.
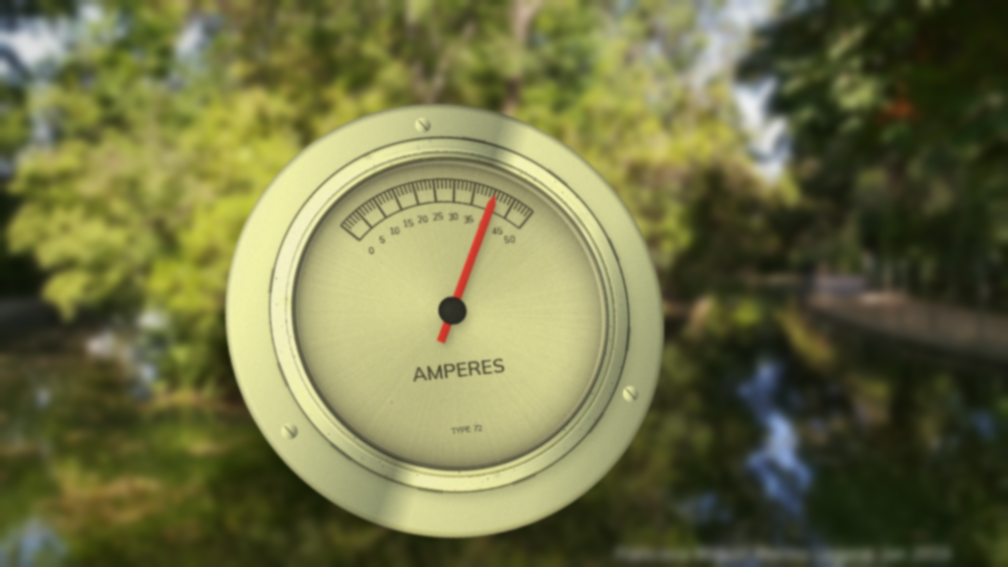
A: 40 A
